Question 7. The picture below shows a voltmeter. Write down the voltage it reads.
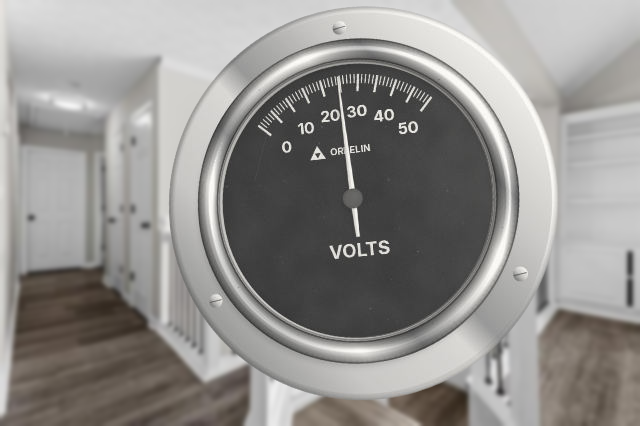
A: 25 V
